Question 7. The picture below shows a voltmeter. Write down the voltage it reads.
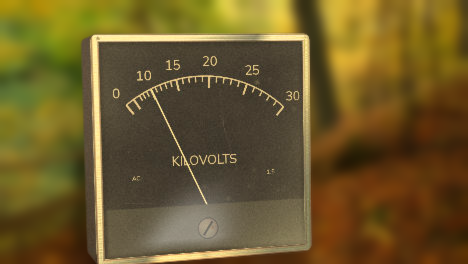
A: 10 kV
